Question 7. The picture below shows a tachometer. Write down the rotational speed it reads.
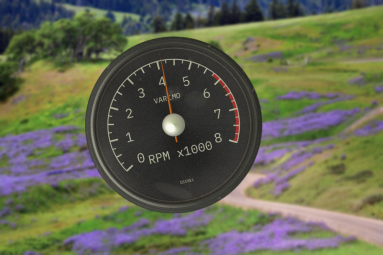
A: 4125 rpm
